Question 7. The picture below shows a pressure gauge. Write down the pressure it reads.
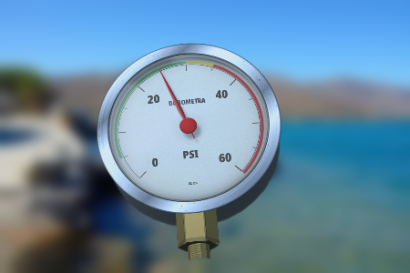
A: 25 psi
